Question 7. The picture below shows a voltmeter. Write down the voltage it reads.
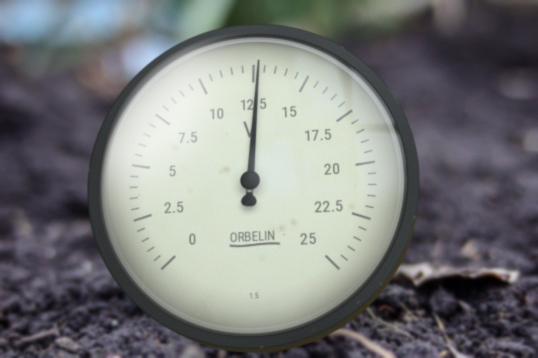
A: 12.75 V
